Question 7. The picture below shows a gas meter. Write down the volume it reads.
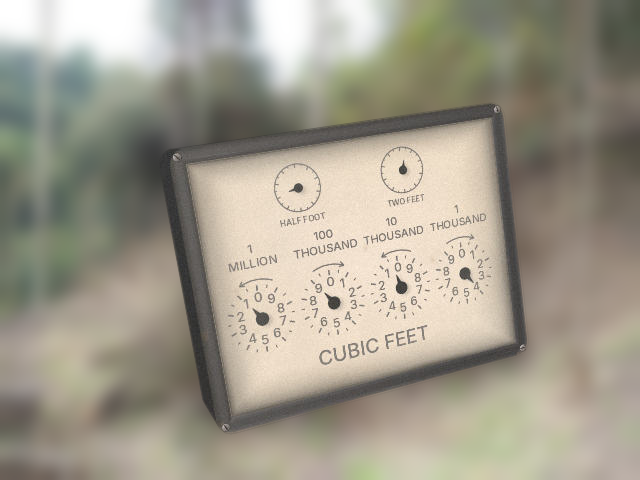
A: 90400 ft³
